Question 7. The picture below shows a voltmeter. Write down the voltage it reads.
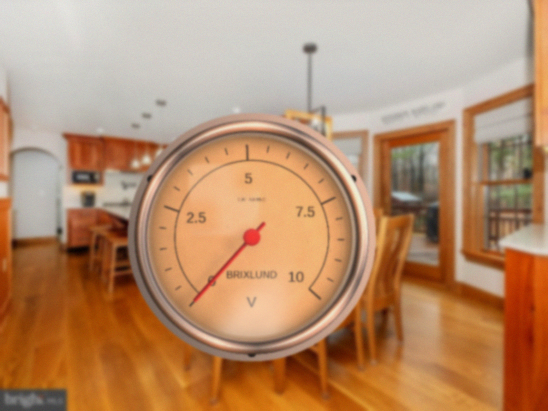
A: 0 V
